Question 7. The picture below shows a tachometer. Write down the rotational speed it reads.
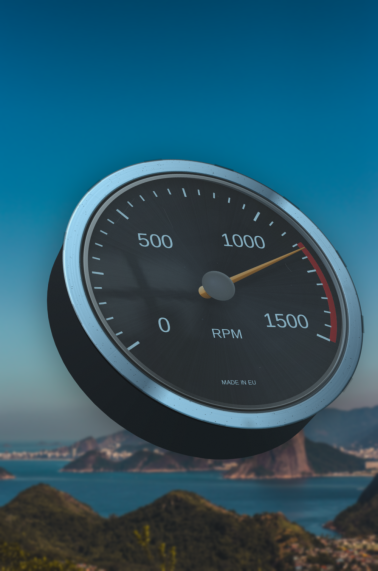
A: 1175 rpm
